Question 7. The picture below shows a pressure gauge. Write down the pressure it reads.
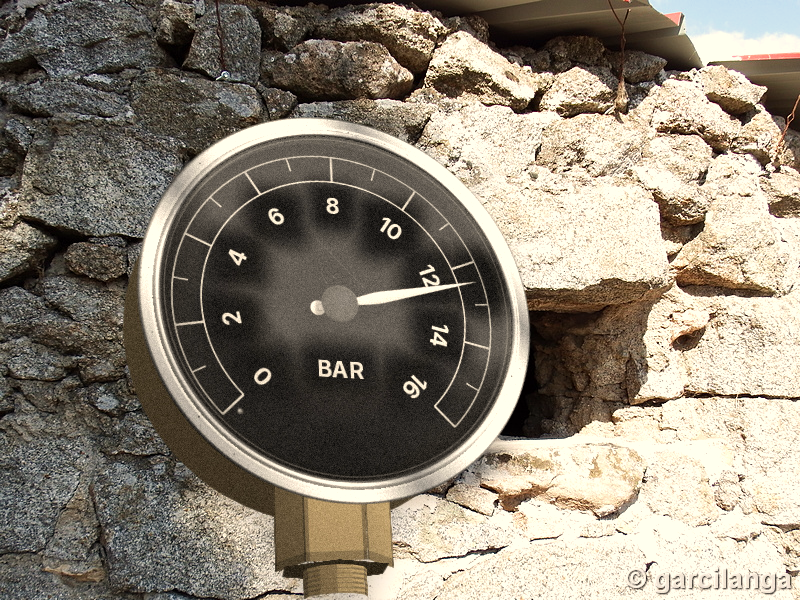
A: 12.5 bar
